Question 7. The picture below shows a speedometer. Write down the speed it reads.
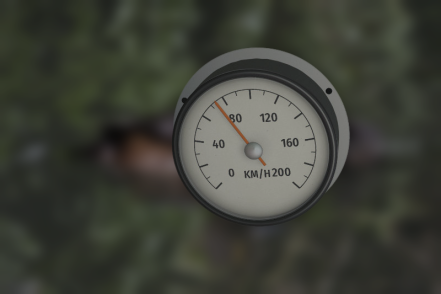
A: 75 km/h
